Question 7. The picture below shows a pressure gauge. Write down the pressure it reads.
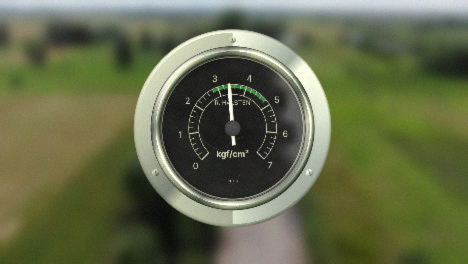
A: 3.4 kg/cm²
